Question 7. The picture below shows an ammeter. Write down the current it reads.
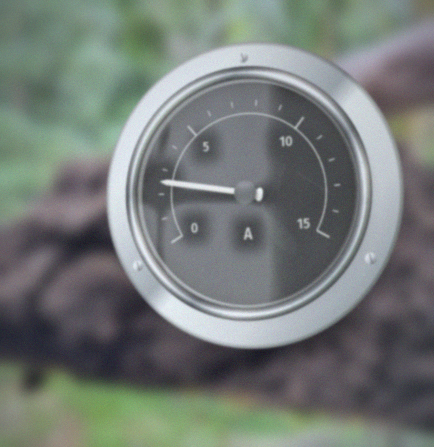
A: 2.5 A
